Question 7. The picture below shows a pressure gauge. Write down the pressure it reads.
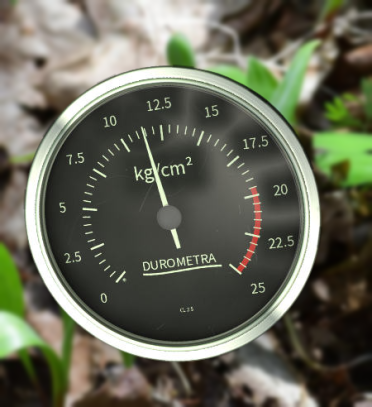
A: 11.5 kg/cm²
